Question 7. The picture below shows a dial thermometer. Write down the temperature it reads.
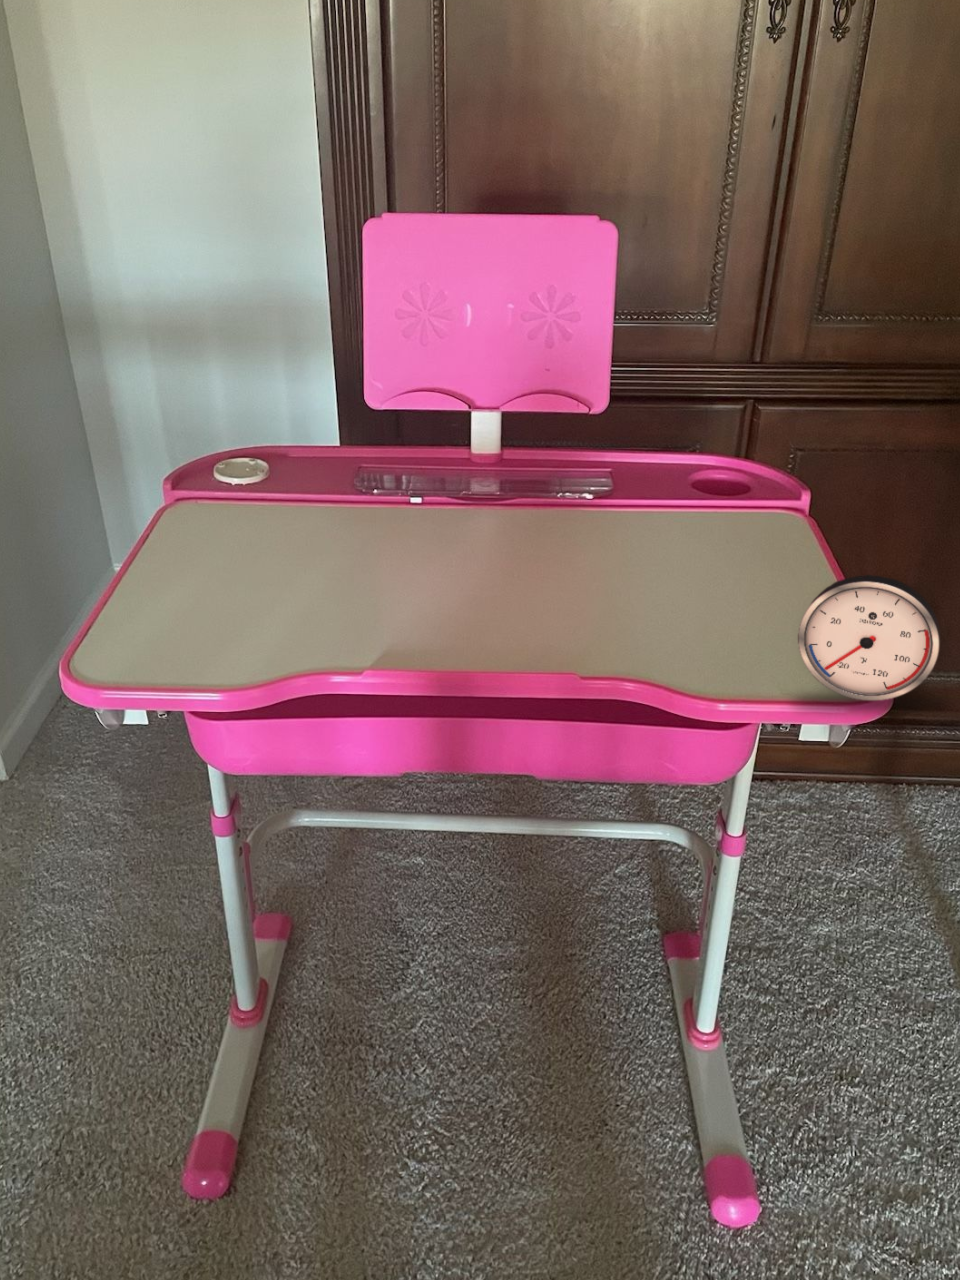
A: -15 °F
